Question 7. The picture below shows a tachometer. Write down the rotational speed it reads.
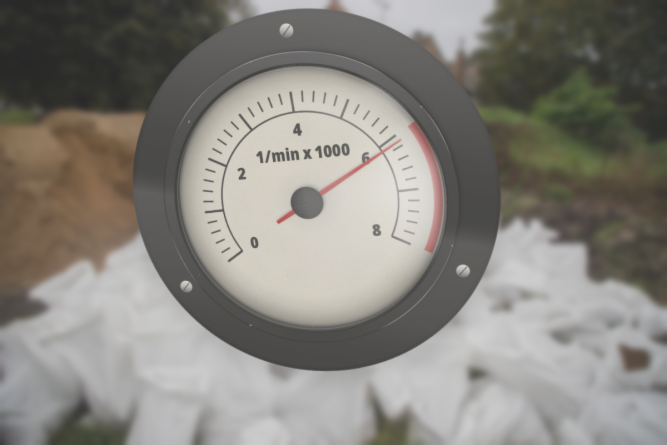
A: 6100 rpm
